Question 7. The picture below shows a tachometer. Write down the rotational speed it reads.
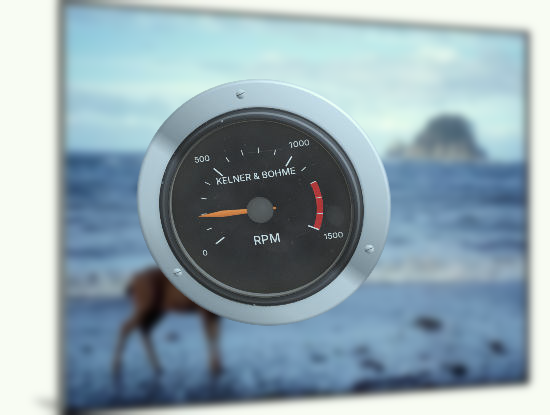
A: 200 rpm
